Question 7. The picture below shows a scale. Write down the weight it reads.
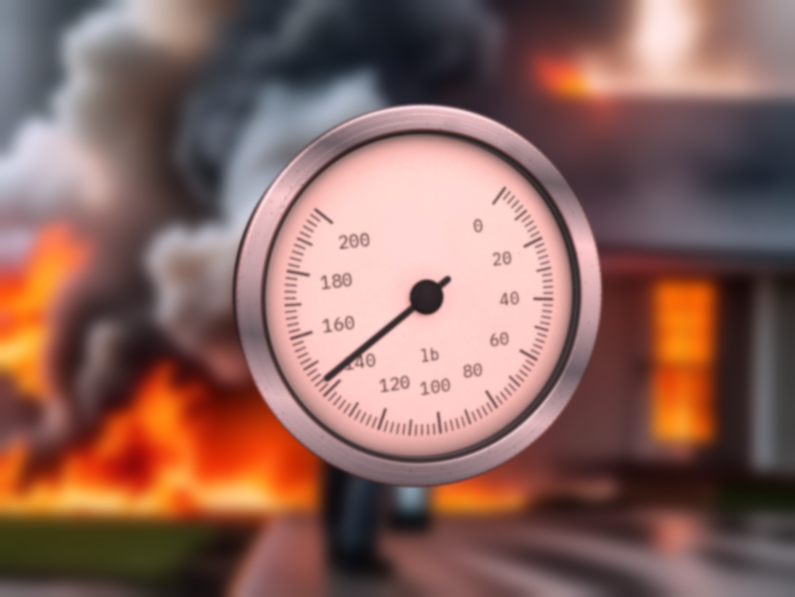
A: 144 lb
